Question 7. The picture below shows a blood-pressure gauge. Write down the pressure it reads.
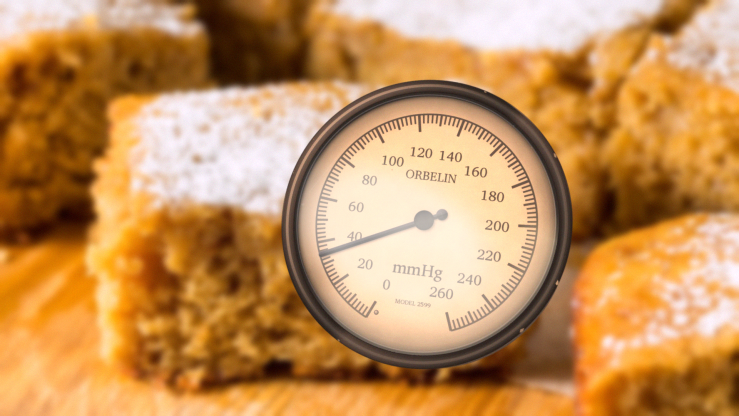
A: 34 mmHg
